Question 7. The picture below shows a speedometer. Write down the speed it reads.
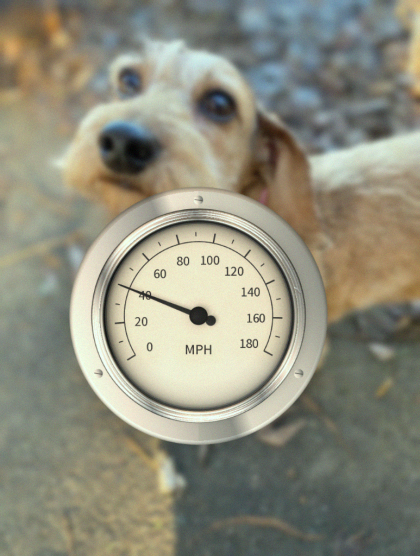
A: 40 mph
